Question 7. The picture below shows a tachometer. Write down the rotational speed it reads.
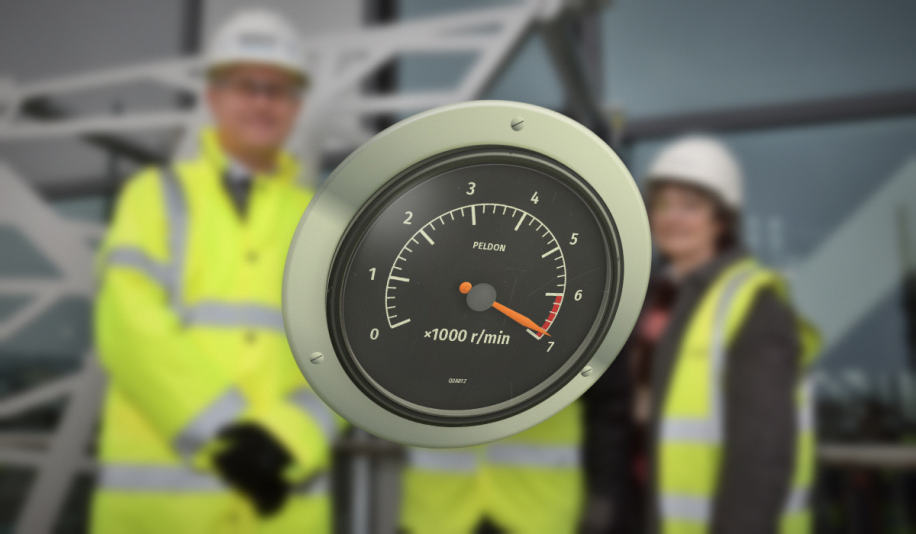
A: 6800 rpm
